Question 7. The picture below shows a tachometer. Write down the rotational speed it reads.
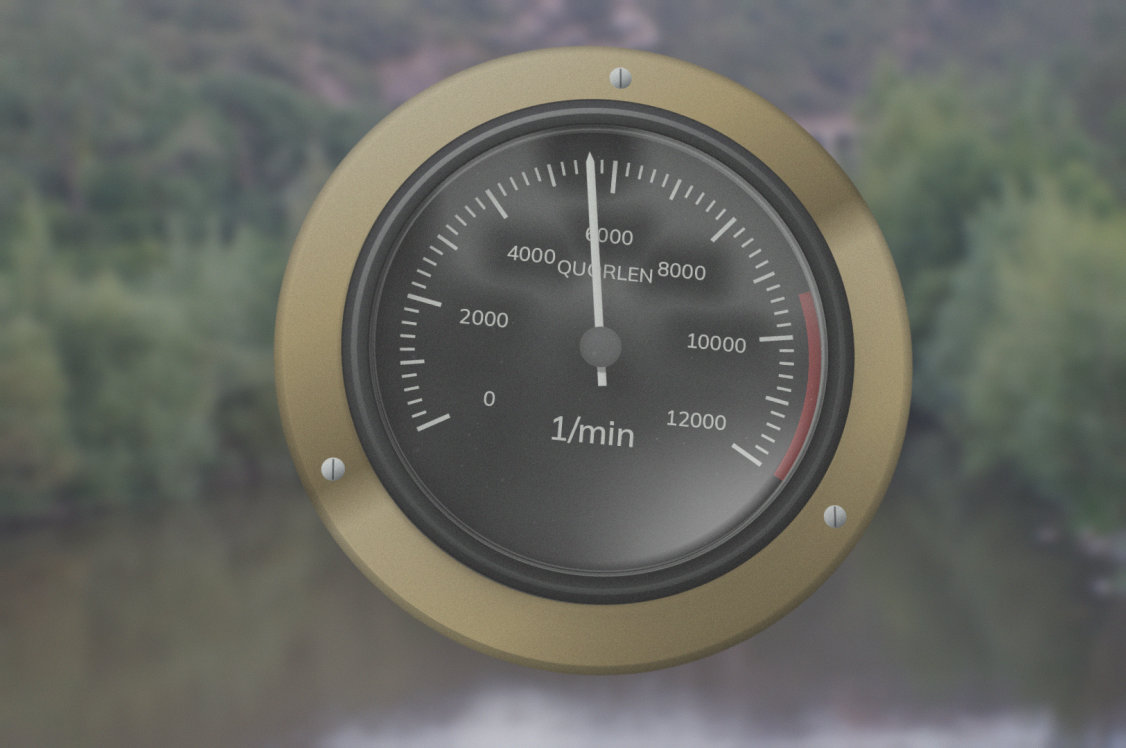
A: 5600 rpm
